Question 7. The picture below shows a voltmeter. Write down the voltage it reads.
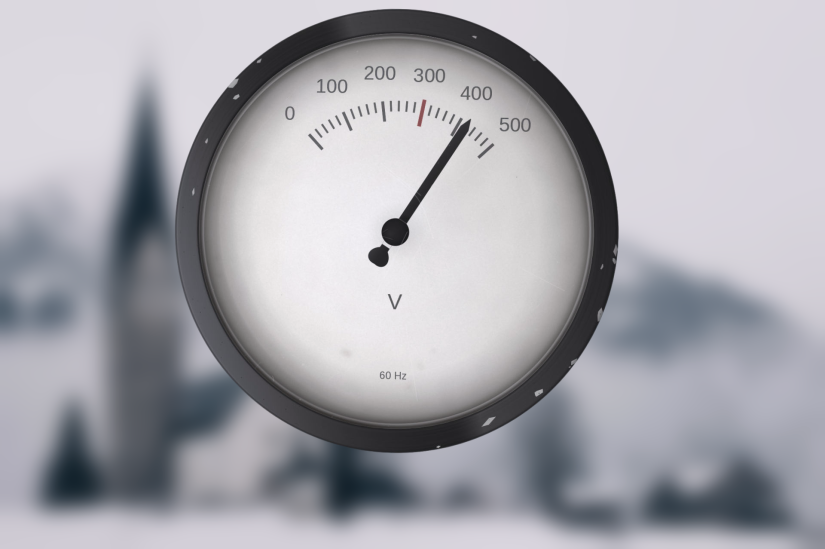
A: 420 V
